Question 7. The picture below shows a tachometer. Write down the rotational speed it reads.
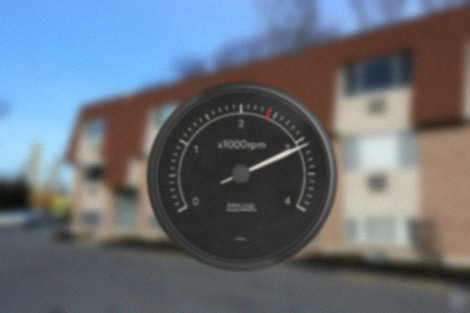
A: 3100 rpm
